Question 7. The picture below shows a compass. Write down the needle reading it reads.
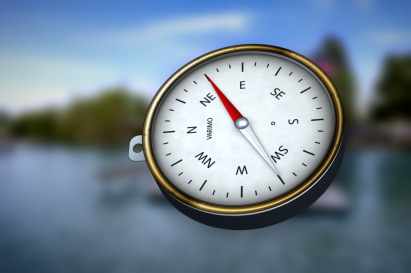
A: 60 °
